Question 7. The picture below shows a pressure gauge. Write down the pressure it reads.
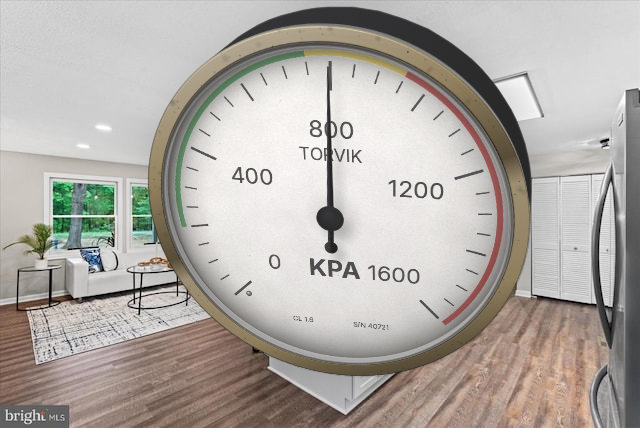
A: 800 kPa
